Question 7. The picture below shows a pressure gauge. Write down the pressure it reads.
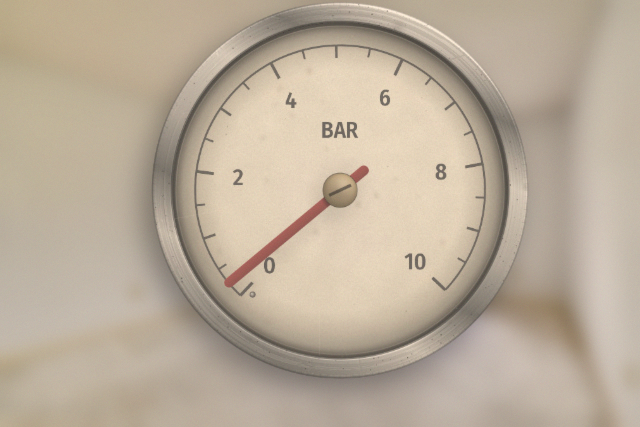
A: 0.25 bar
